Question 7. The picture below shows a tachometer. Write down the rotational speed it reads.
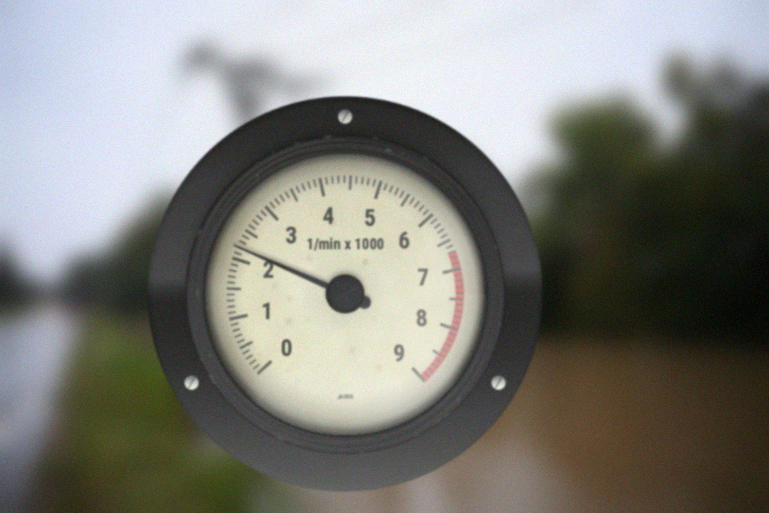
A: 2200 rpm
